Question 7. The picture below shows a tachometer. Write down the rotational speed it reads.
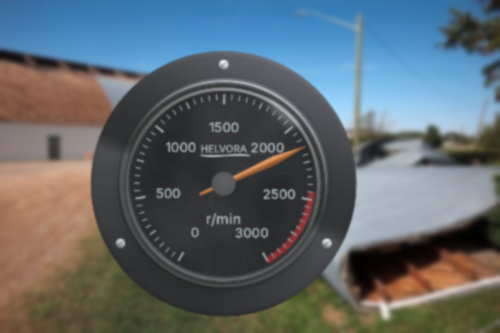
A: 2150 rpm
